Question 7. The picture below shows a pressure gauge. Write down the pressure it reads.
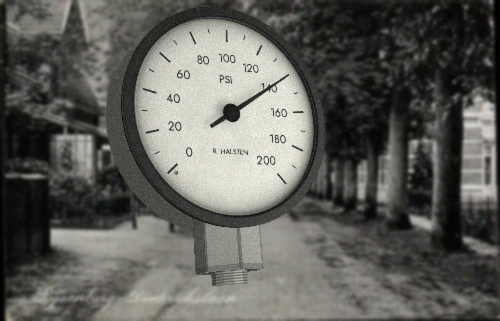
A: 140 psi
